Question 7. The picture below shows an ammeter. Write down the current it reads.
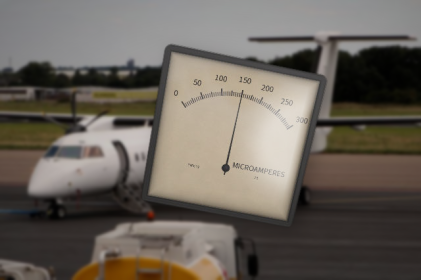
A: 150 µA
